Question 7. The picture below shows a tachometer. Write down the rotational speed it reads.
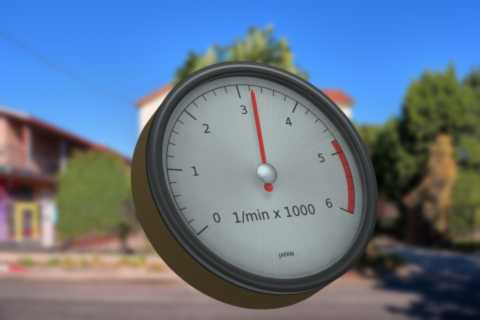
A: 3200 rpm
